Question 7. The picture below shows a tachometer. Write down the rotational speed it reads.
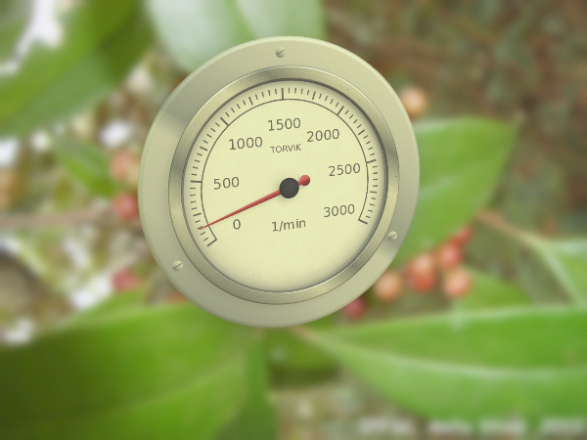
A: 150 rpm
